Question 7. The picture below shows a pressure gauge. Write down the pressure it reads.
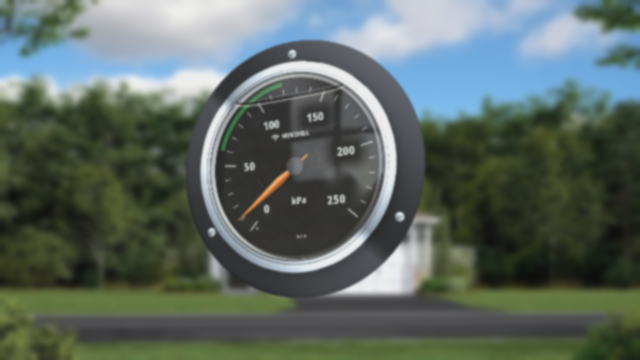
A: 10 kPa
